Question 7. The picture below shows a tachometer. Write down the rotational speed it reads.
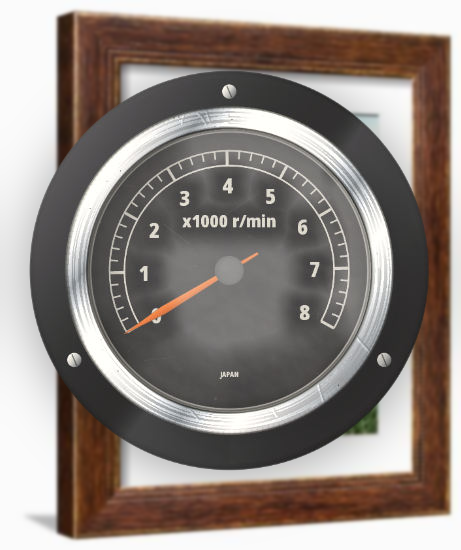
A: 0 rpm
